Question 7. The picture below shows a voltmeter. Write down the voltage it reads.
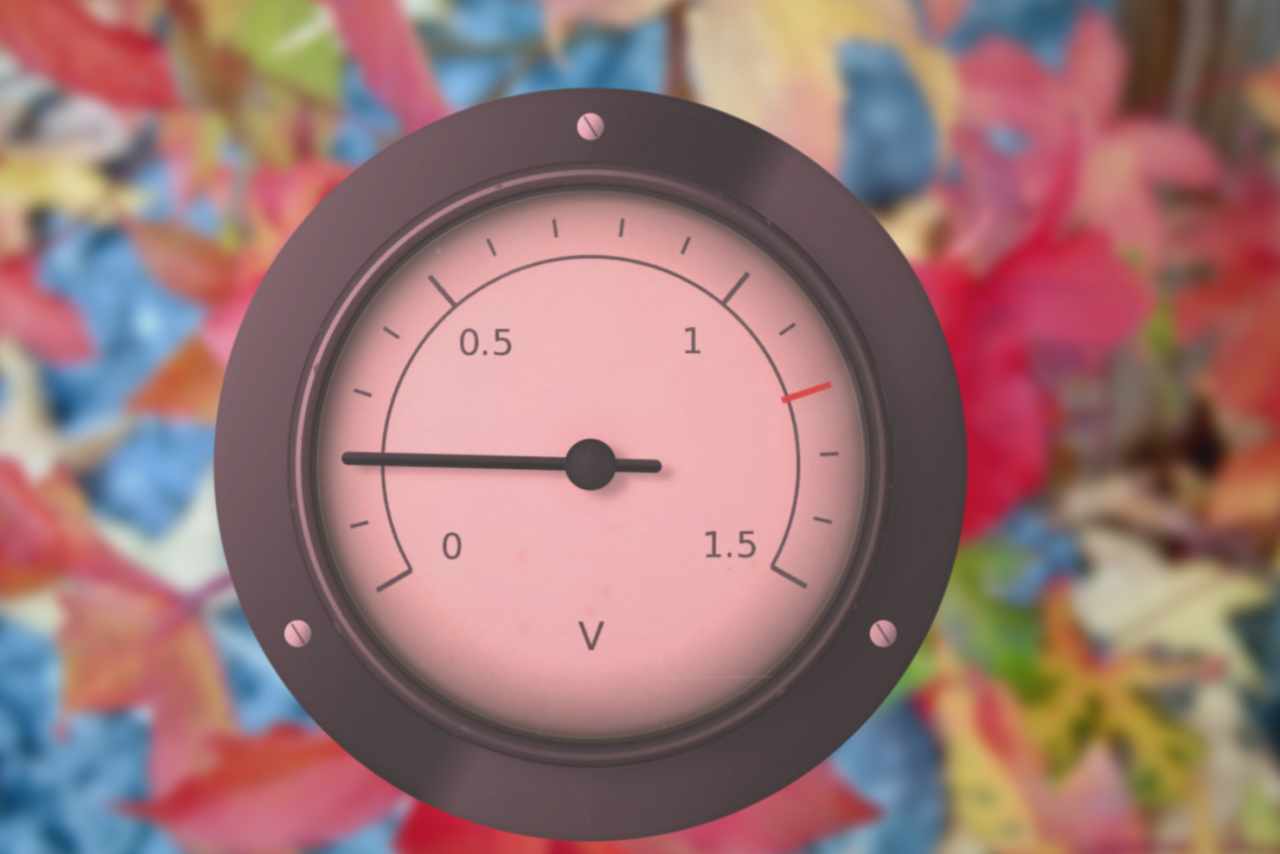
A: 0.2 V
